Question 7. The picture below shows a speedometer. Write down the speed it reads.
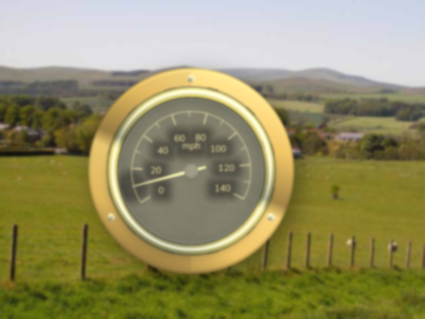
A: 10 mph
